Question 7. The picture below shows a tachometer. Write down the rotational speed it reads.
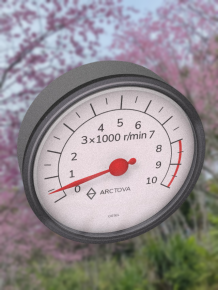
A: 500 rpm
